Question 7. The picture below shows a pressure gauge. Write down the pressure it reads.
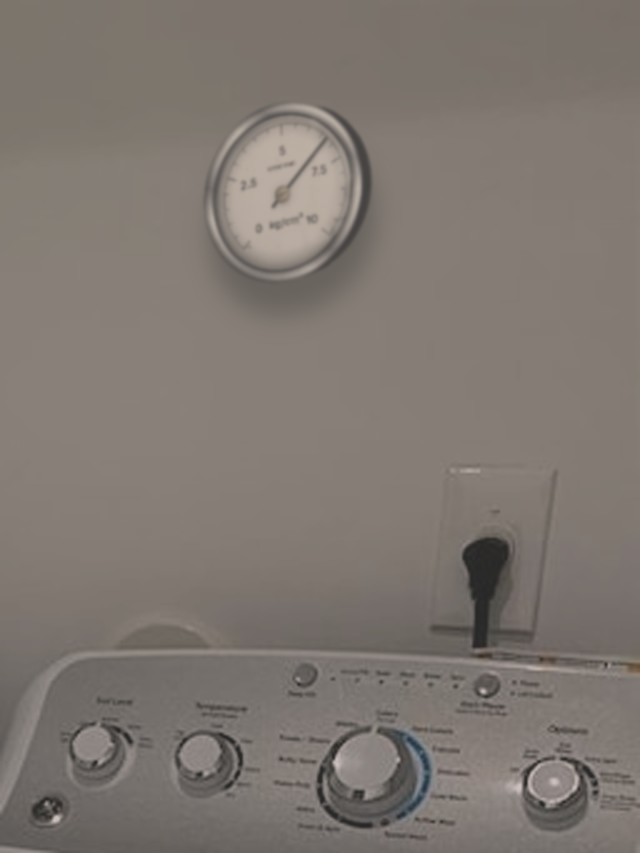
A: 6.75 kg/cm²
